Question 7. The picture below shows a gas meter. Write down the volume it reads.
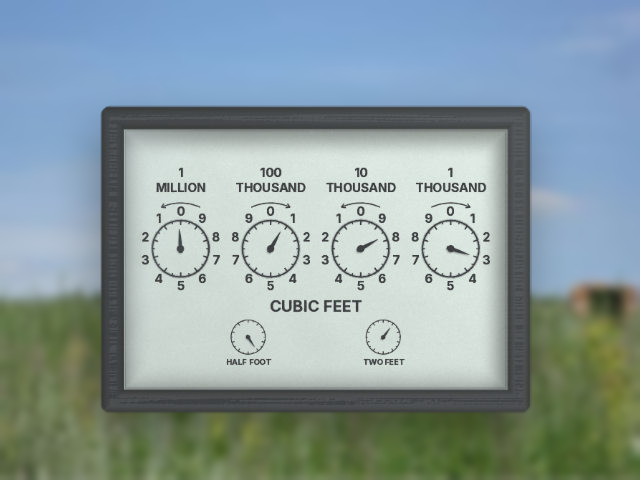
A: 8300 ft³
